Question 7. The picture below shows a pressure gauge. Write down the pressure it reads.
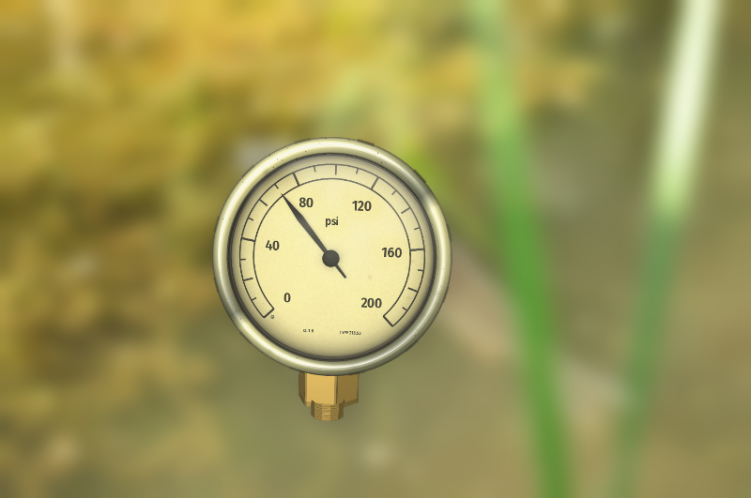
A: 70 psi
